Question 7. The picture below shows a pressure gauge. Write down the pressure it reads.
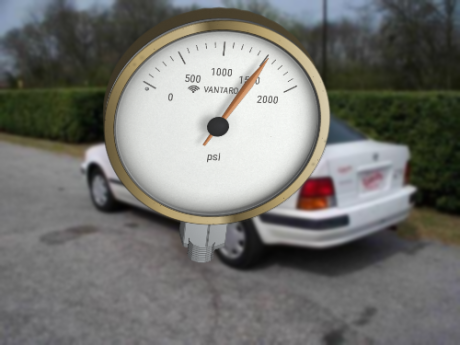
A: 1500 psi
